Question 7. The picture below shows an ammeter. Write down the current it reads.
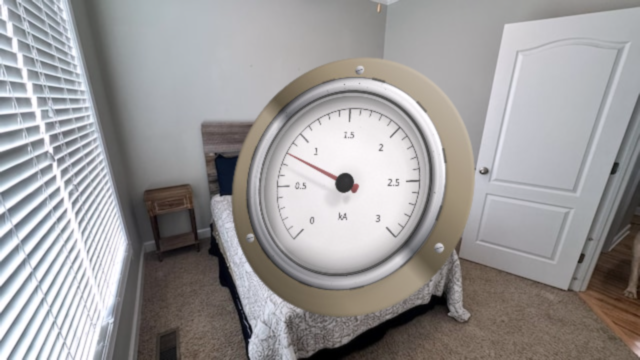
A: 0.8 kA
